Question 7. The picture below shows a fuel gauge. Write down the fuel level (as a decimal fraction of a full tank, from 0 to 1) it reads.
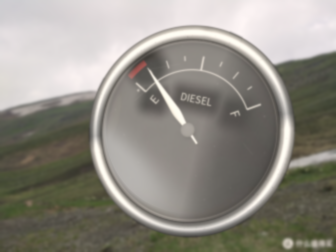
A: 0.125
